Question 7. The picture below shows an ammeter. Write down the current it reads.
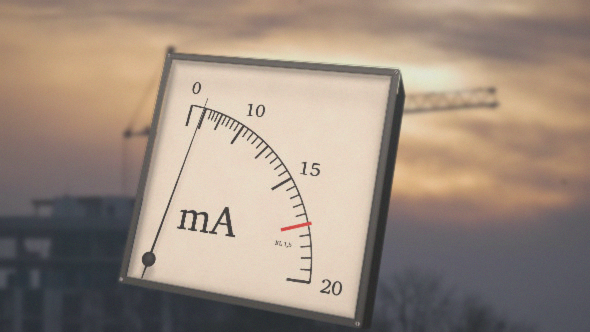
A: 5 mA
